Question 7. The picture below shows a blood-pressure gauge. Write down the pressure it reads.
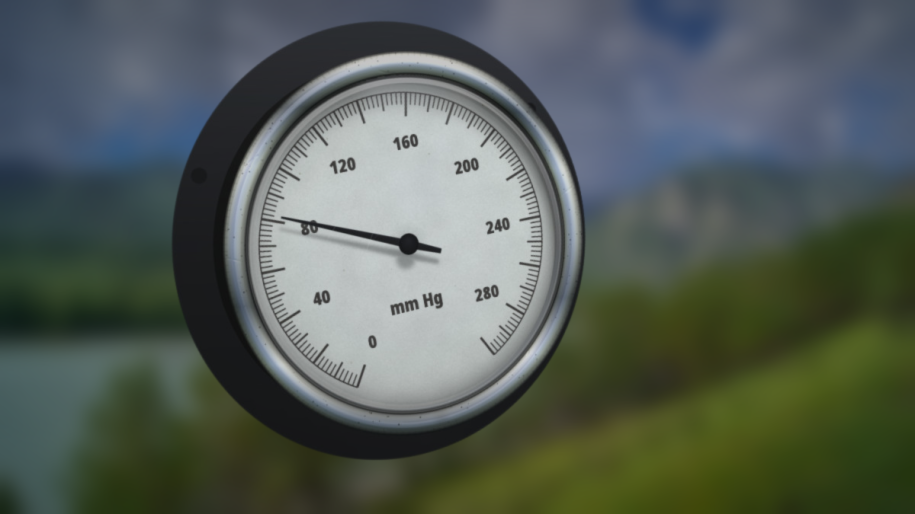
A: 82 mmHg
